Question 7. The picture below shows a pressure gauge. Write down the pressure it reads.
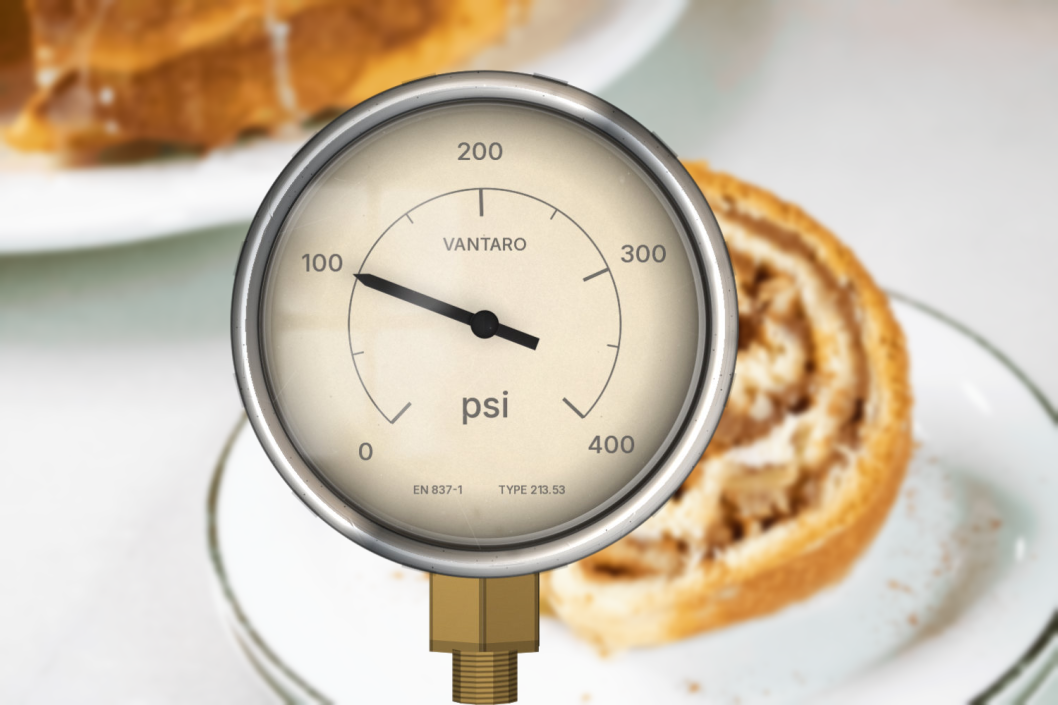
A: 100 psi
